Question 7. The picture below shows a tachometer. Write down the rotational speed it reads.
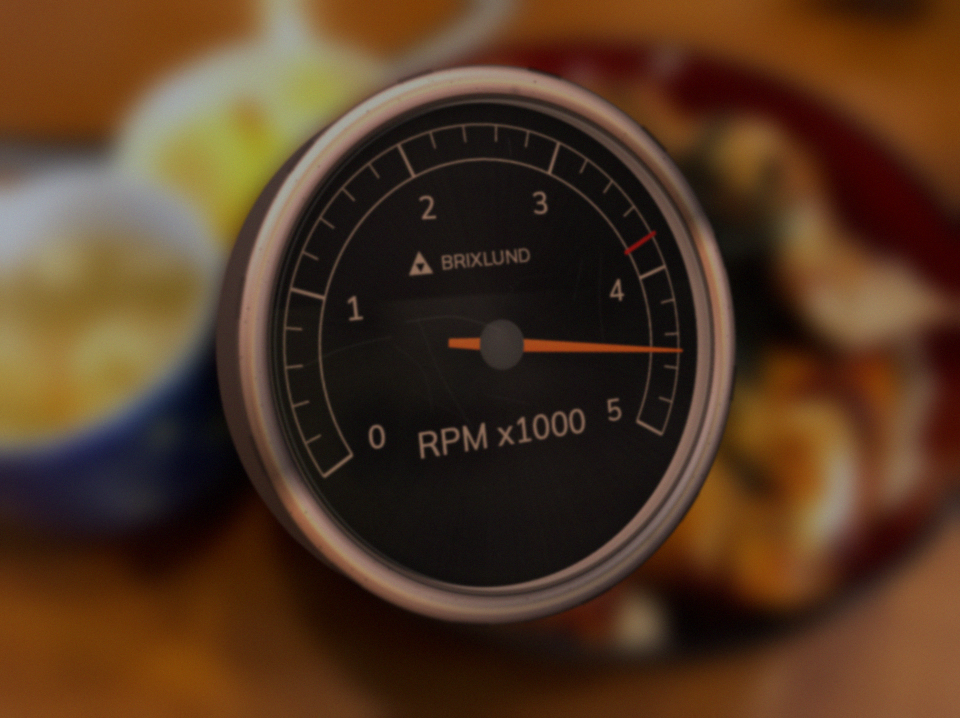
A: 4500 rpm
